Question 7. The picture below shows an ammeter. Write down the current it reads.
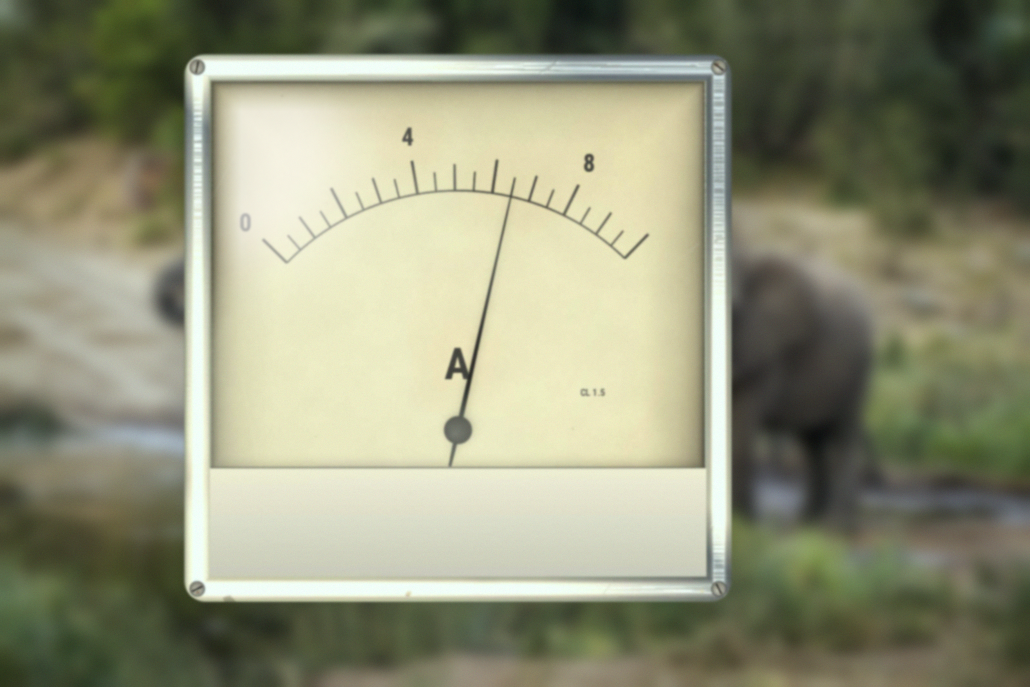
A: 6.5 A
